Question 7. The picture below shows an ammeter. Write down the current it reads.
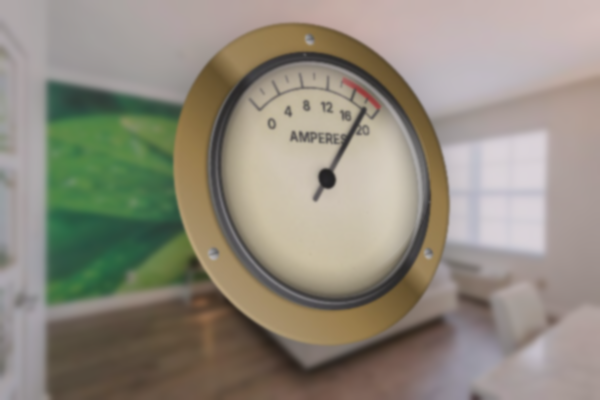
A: 18 A
